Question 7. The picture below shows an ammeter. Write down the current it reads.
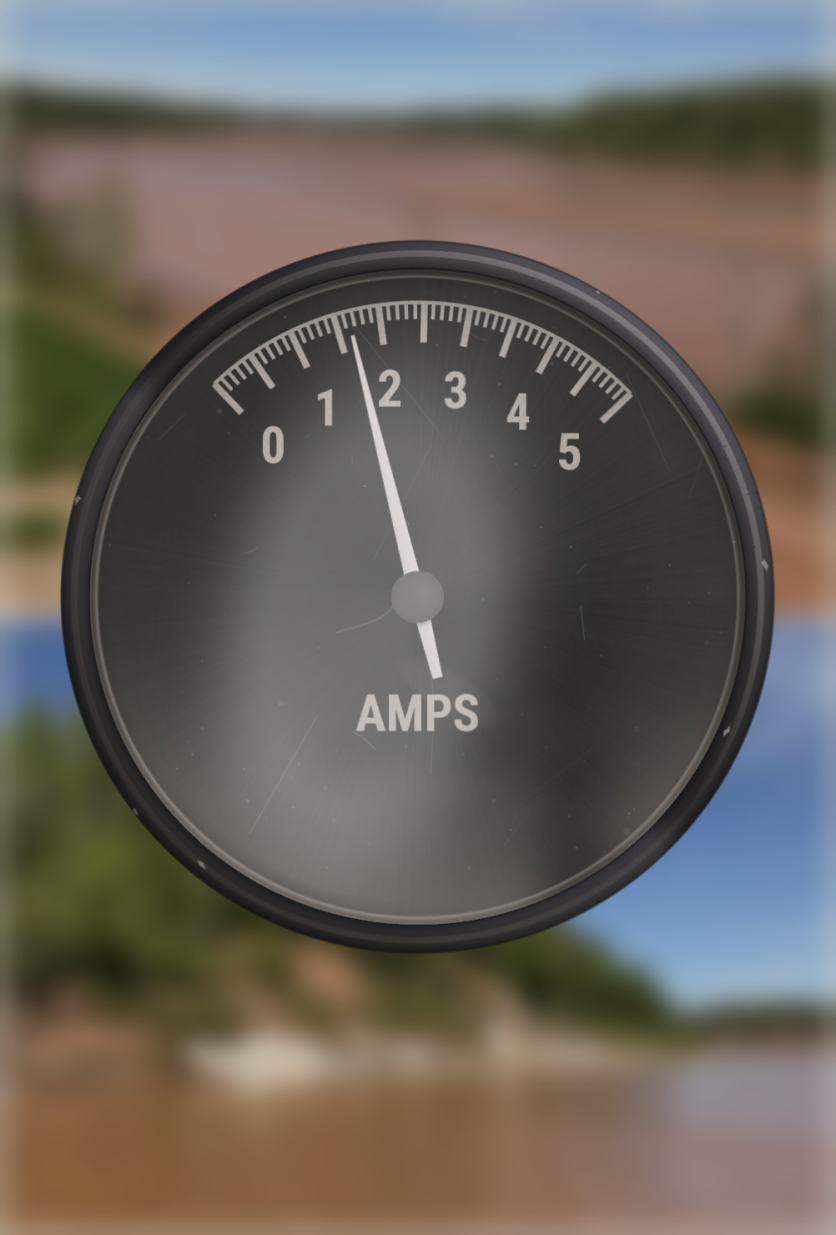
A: 1.65 A
